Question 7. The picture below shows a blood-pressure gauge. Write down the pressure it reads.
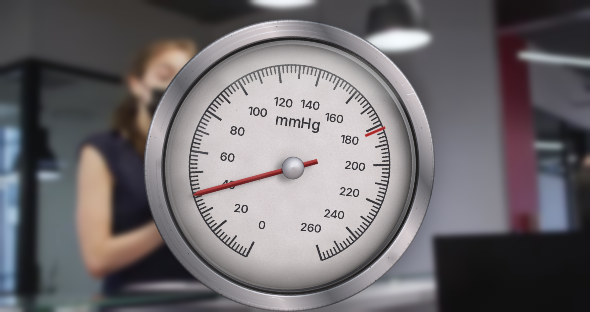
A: 40 mmHg
